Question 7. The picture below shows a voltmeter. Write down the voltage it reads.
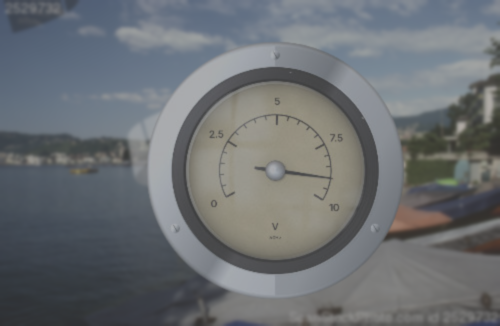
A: 9 V
